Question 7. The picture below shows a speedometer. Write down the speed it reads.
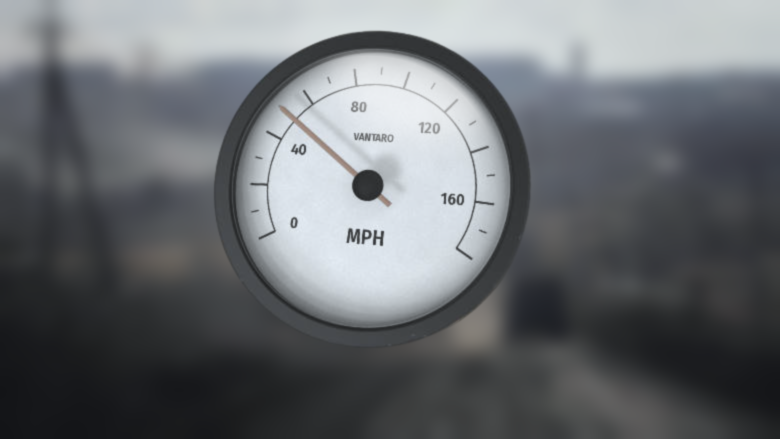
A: 50 mph
